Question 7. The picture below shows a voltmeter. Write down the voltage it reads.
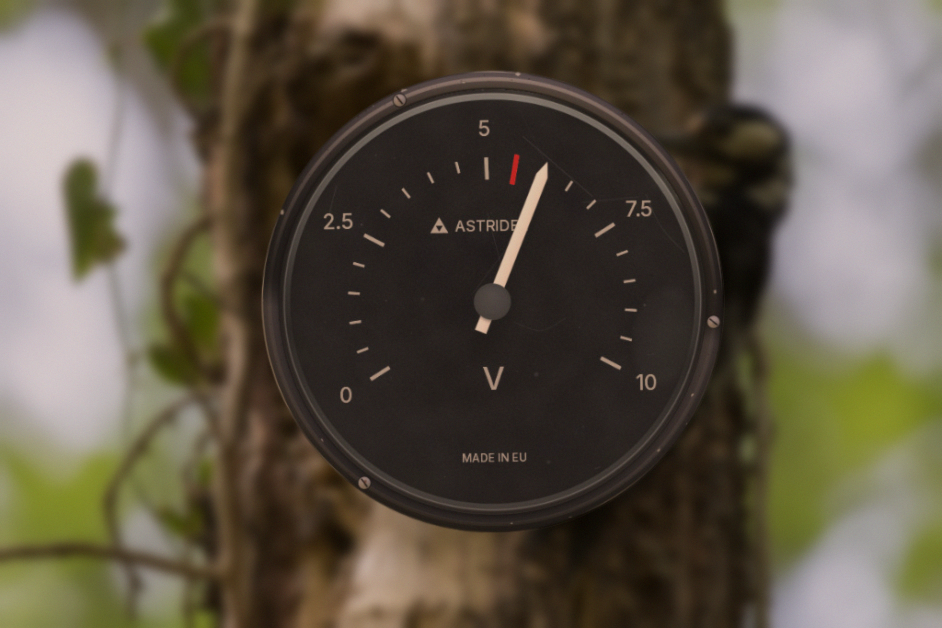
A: 6 V
